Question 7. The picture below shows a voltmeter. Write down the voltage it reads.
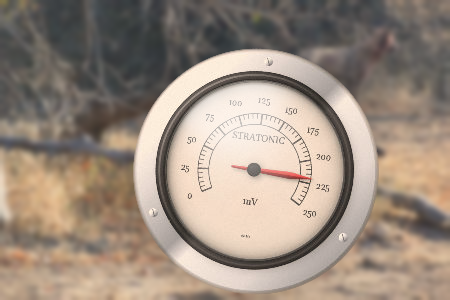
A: 220 mV
